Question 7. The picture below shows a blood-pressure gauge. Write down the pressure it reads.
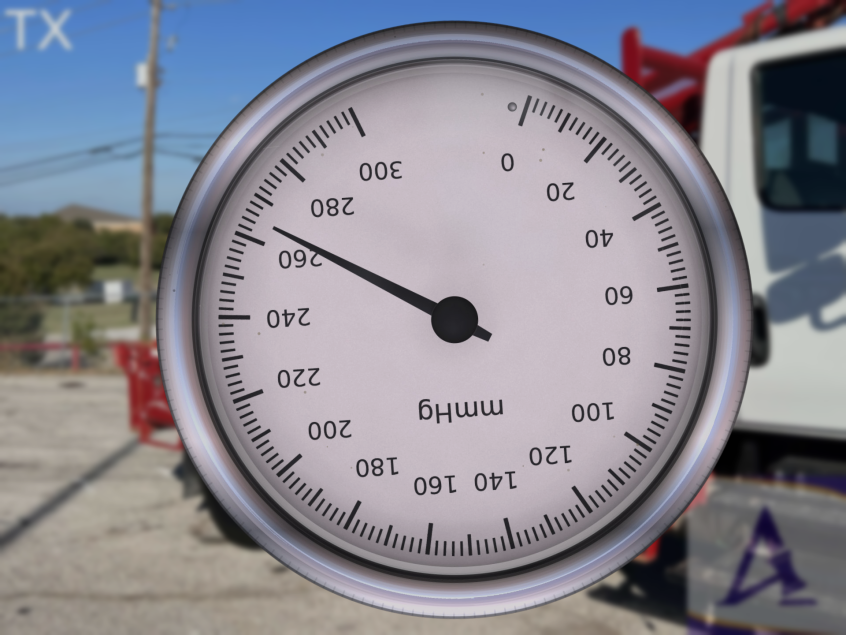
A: 265 mmHg
